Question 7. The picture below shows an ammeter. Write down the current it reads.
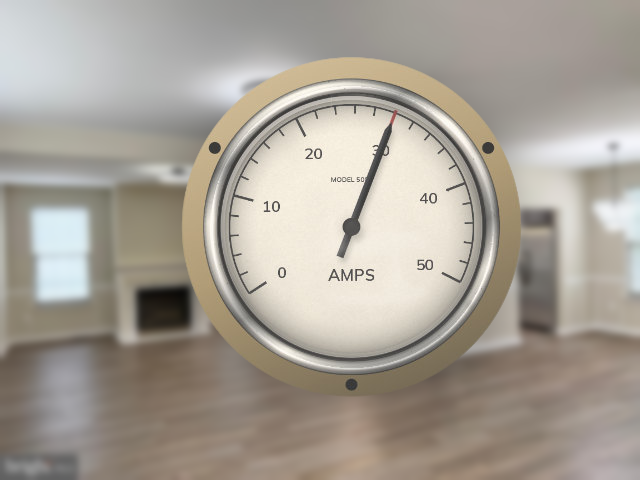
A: 30 A
